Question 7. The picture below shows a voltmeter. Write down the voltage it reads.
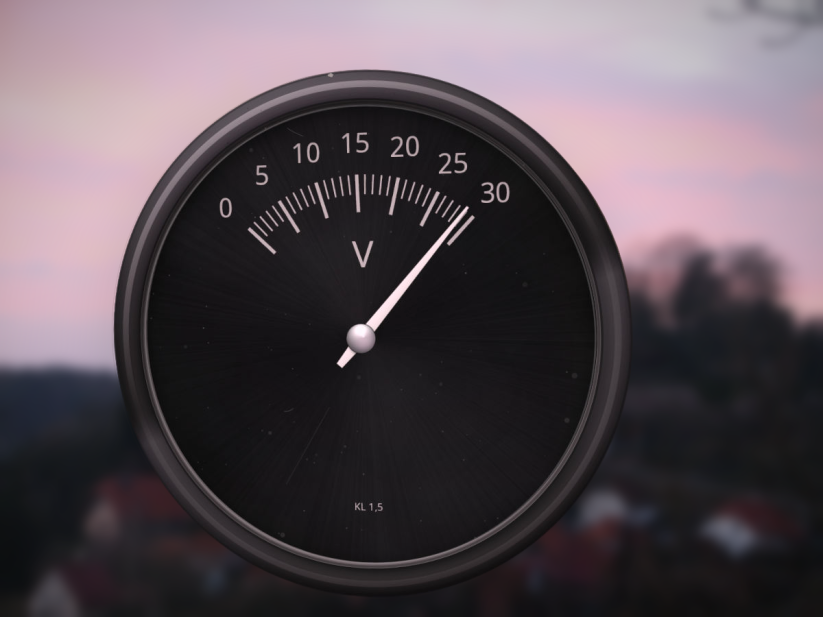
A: 29 V
